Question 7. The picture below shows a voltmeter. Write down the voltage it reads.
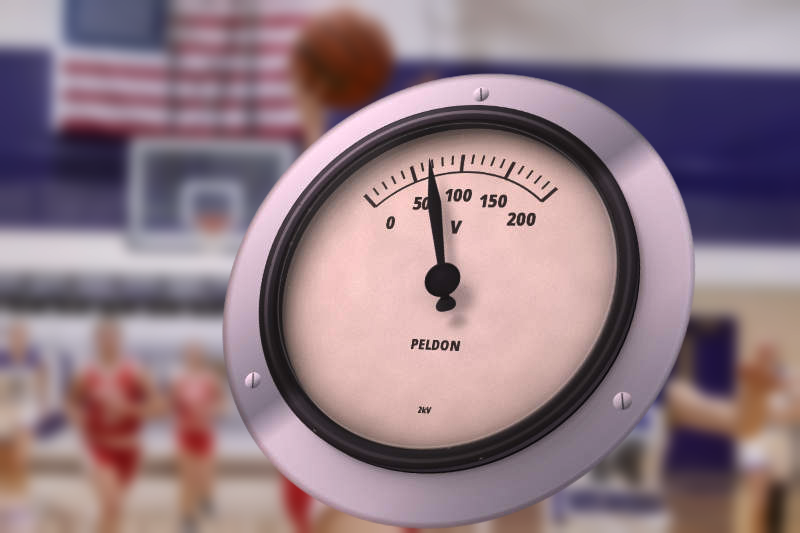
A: 70 V
